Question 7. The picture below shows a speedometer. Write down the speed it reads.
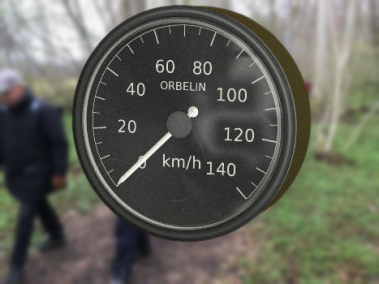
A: 0 km/h
